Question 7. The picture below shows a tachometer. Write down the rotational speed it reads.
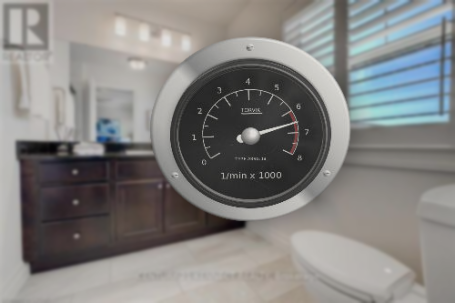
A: 6500 rpm
